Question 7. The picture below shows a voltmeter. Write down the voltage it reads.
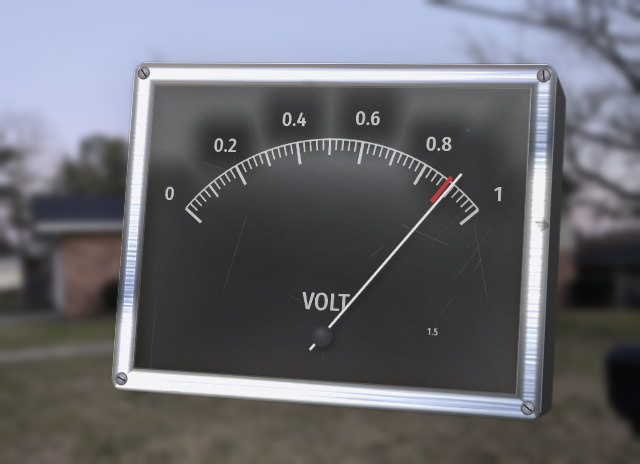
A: 0.9 V
